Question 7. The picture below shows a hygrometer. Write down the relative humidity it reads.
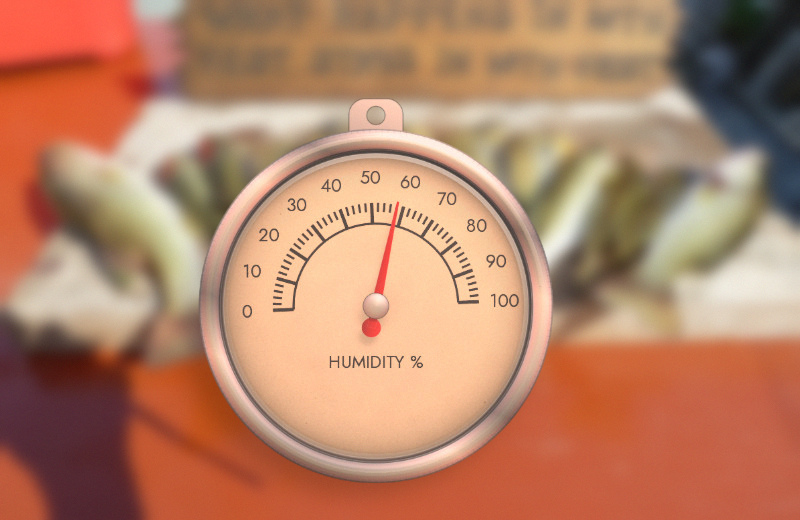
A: 58 %
